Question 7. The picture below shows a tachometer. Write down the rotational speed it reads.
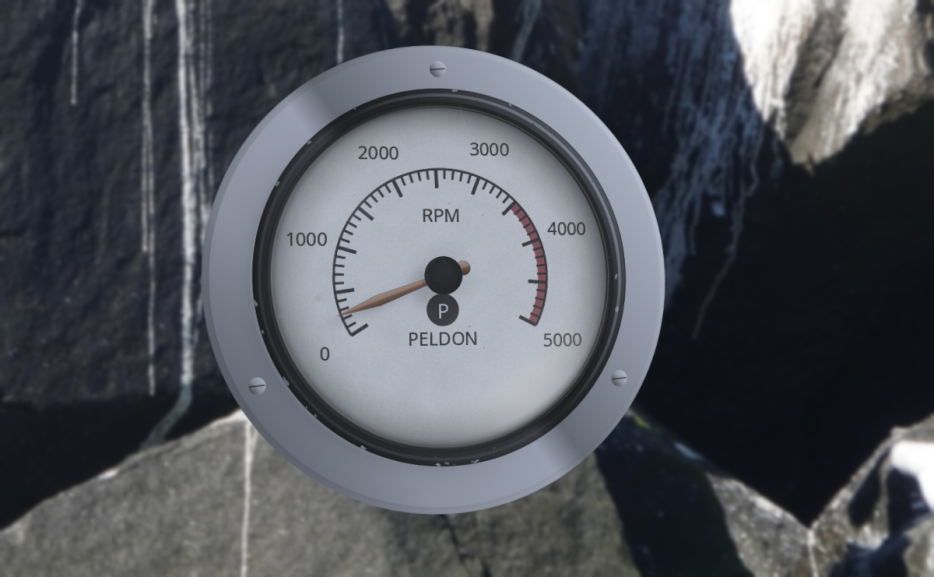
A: 250 rpm
